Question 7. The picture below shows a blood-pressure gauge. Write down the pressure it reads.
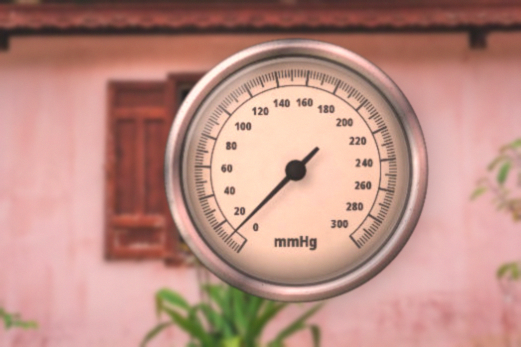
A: 10 mmHg
